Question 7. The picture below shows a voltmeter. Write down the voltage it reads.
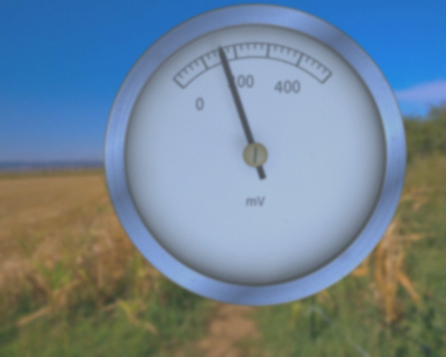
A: 160 mV
